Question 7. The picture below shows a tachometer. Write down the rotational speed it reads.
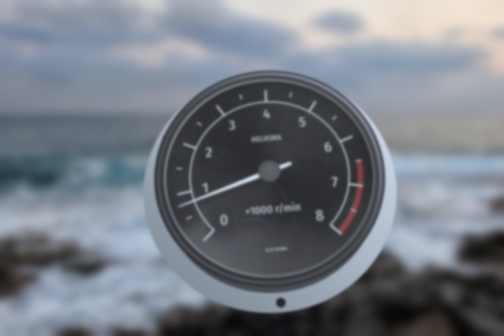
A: 750 rpm
